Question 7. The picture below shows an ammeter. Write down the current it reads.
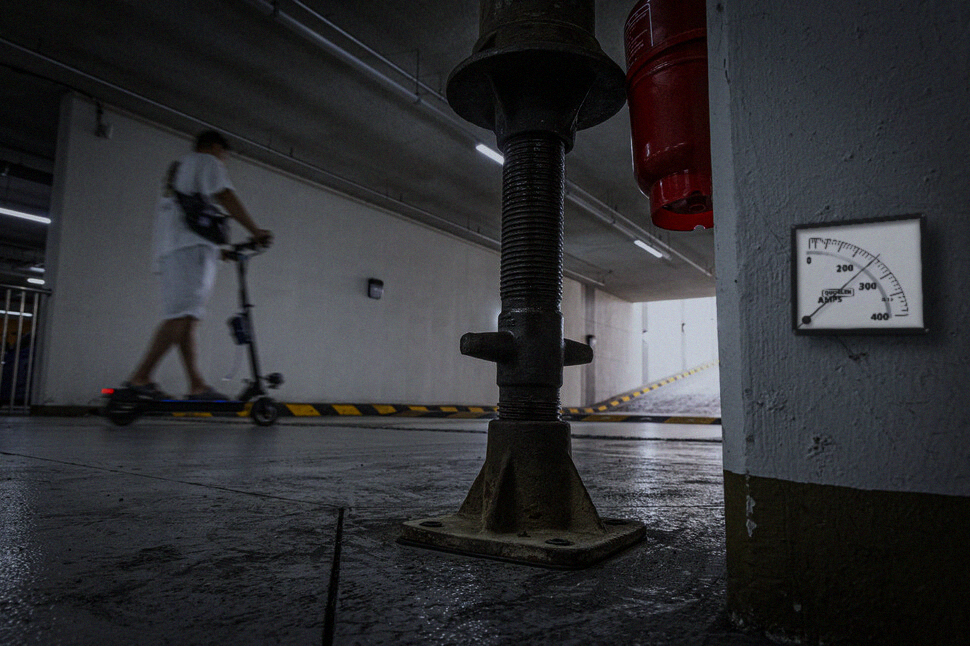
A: 250 A
